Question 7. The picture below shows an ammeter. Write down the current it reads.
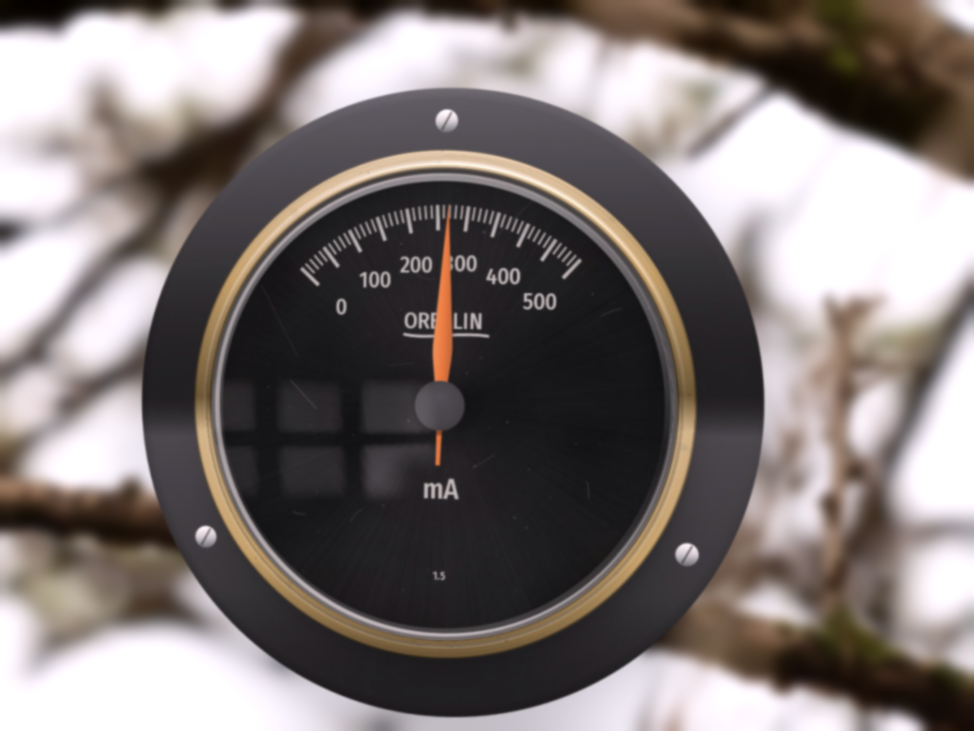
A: 270 mA
